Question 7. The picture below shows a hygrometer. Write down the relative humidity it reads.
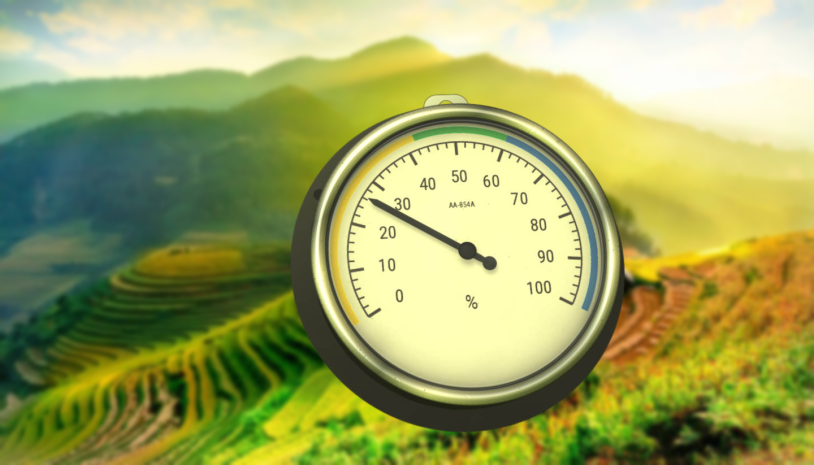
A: 26 %
